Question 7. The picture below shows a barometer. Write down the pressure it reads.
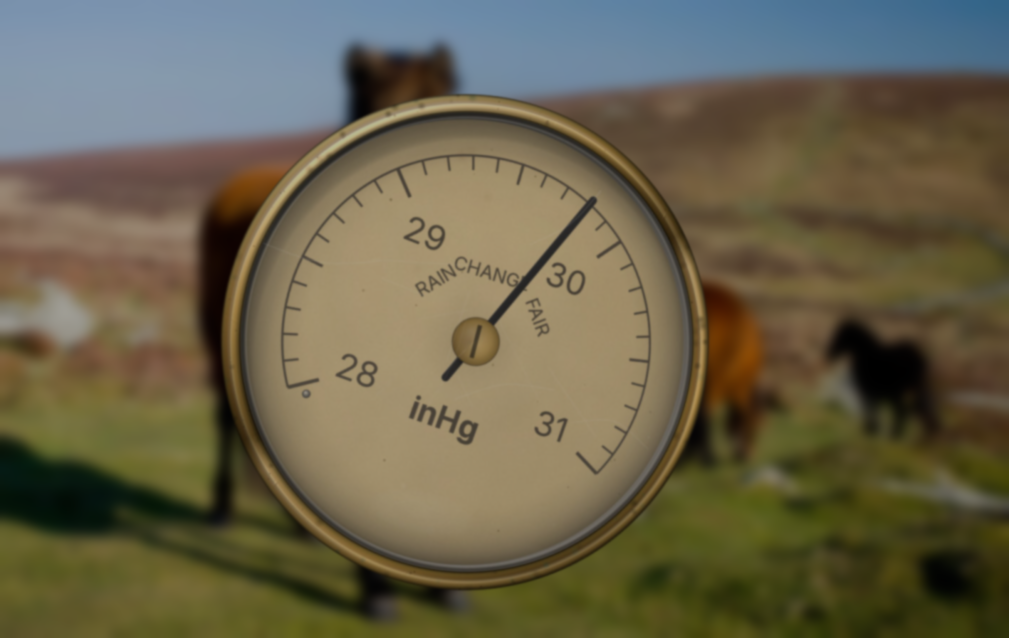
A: 29.8 inHg
